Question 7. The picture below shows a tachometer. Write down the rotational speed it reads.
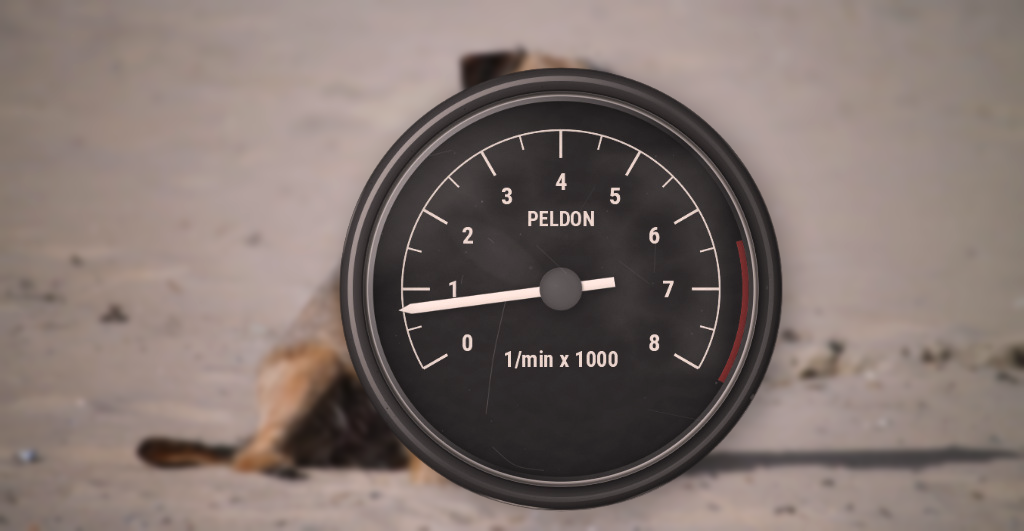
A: 750 rpm
